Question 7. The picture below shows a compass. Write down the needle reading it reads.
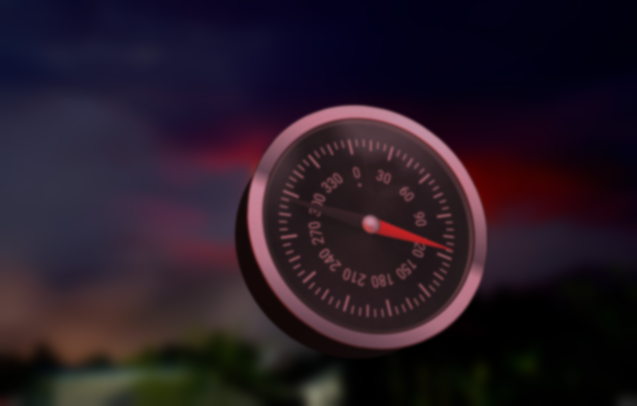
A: 115 °
